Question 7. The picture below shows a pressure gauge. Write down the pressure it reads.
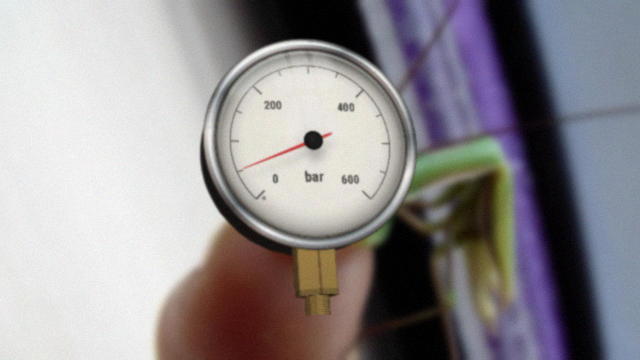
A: 50 bar
